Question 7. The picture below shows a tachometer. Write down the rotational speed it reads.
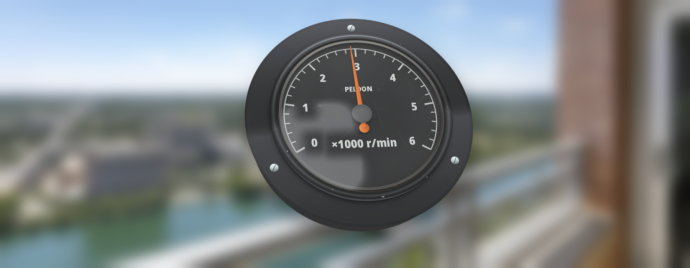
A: 2900 rpm
